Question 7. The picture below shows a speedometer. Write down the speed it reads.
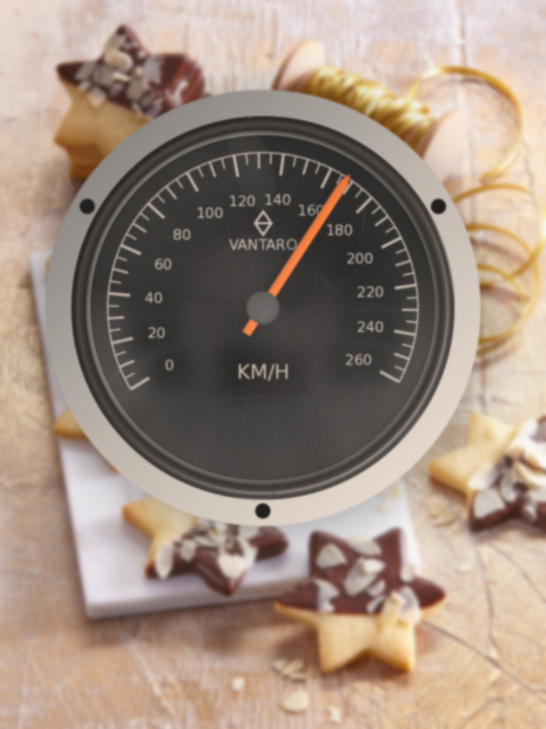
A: 167.5 km/h
